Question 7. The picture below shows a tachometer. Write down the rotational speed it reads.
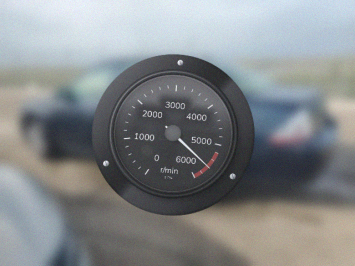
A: 5600 rpm
